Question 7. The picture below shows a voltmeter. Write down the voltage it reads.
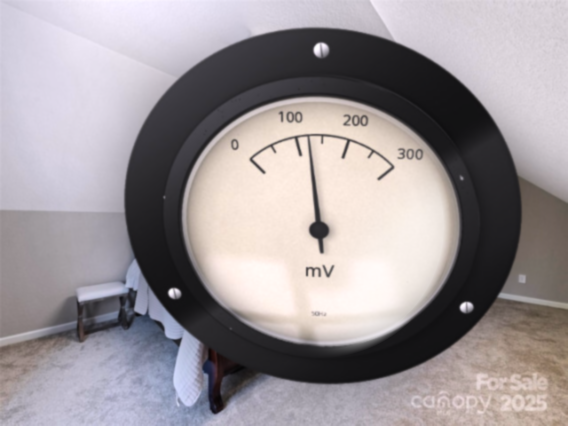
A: 125 mV
